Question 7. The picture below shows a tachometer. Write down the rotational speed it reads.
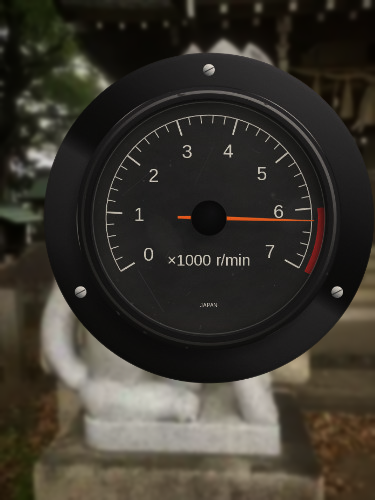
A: 6200 rpm
